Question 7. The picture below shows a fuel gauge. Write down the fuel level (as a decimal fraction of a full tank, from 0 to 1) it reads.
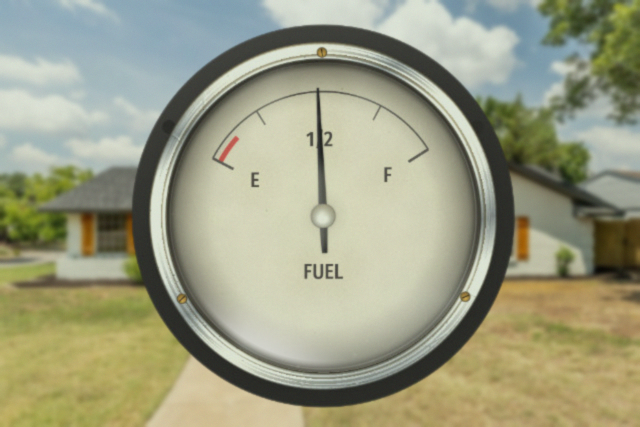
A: 0.5
